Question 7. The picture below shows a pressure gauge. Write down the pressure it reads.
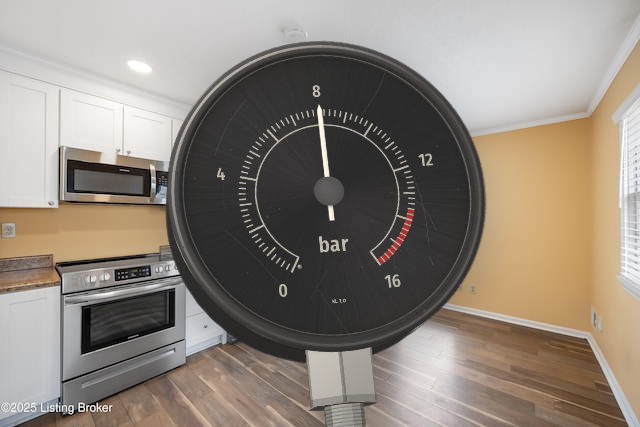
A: 8 bar
